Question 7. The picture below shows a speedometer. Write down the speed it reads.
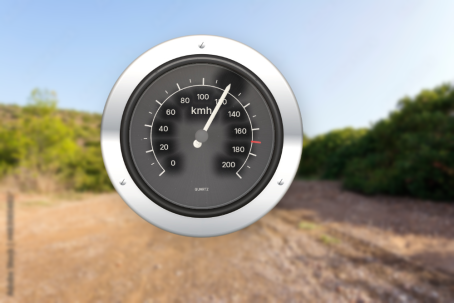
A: 120 km/h
